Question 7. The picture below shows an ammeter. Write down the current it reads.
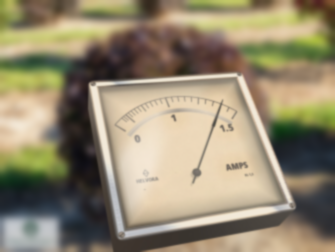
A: 1.4 A
